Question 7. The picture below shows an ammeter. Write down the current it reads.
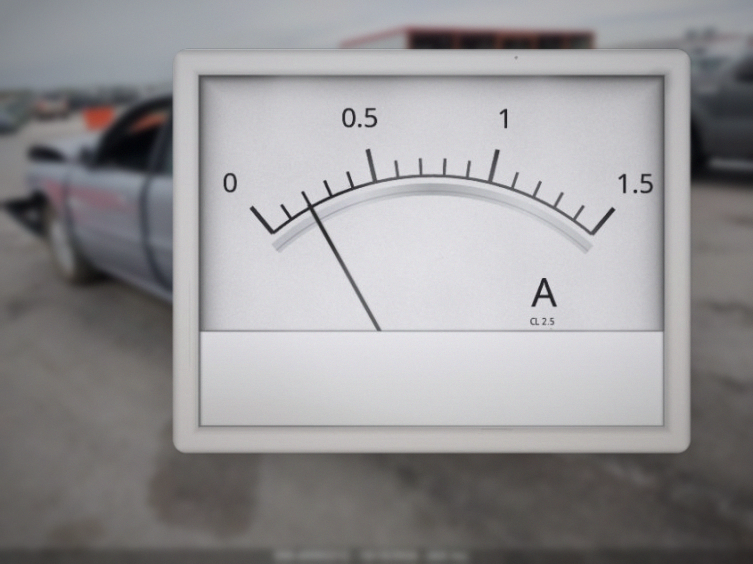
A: 0.2 A
